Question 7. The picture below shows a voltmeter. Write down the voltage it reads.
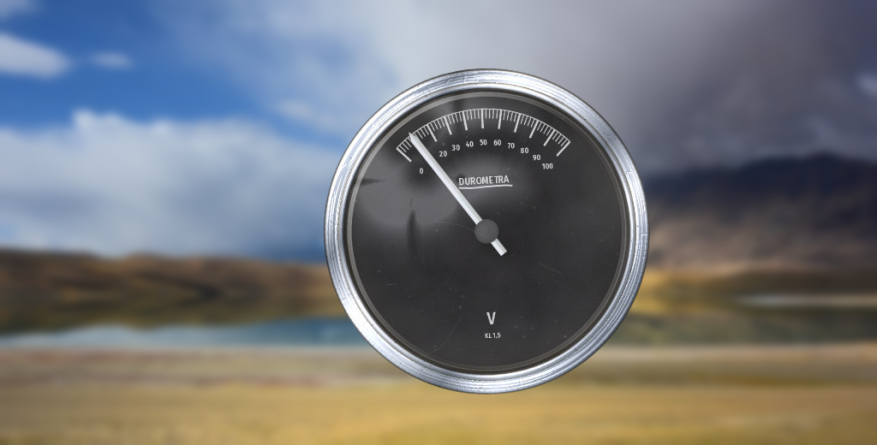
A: 10 V
